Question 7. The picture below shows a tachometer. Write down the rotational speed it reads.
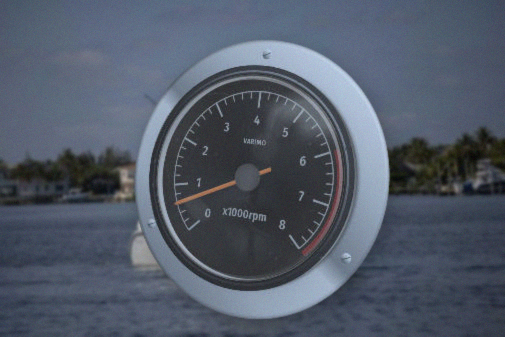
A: 600 rpm
